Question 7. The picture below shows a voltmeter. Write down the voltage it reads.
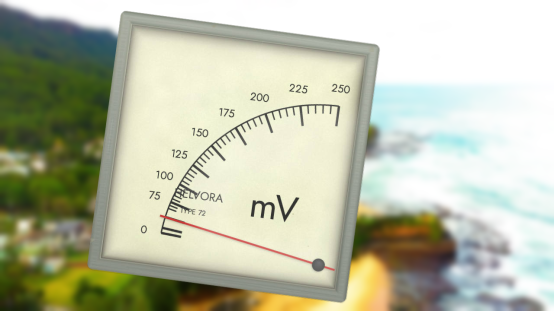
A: 50 mV
